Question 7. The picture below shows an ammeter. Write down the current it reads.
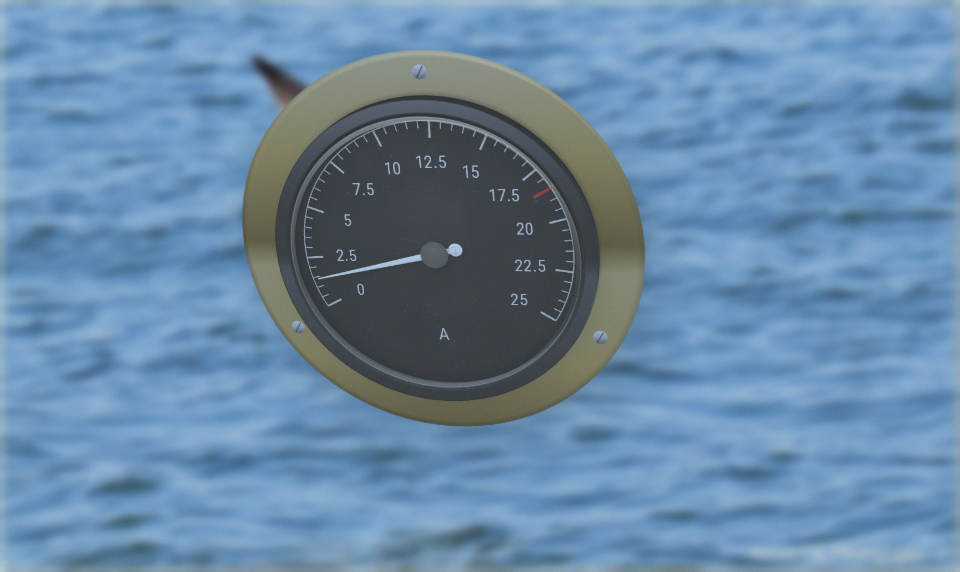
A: 1.5 A
